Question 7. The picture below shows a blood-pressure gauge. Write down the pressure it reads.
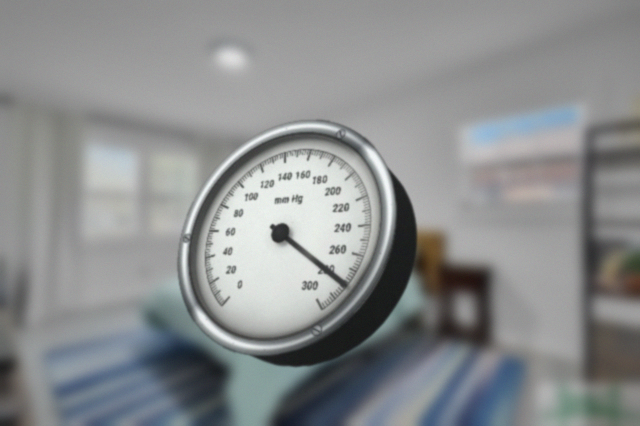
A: 280 mmHg
